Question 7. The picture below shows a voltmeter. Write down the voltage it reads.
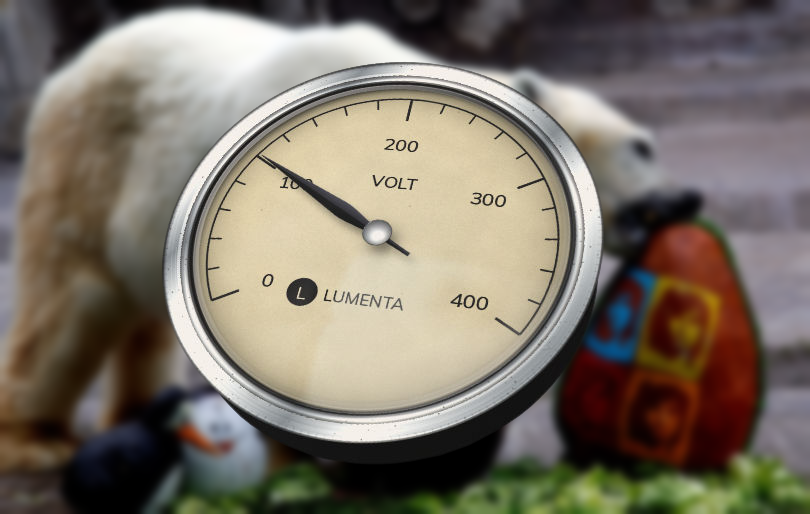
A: 100 V
